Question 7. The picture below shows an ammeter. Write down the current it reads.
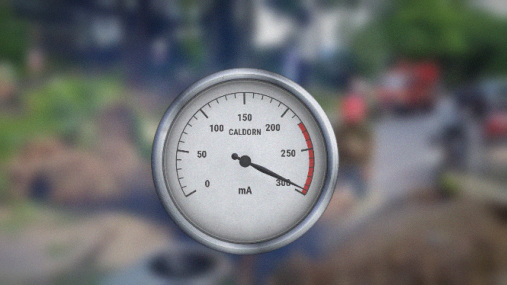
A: 295 mA
